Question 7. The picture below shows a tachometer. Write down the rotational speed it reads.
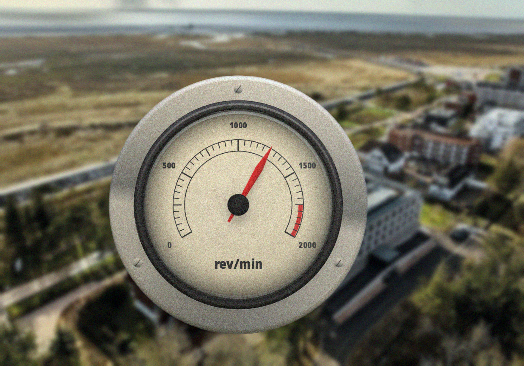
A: 1250 rpm
